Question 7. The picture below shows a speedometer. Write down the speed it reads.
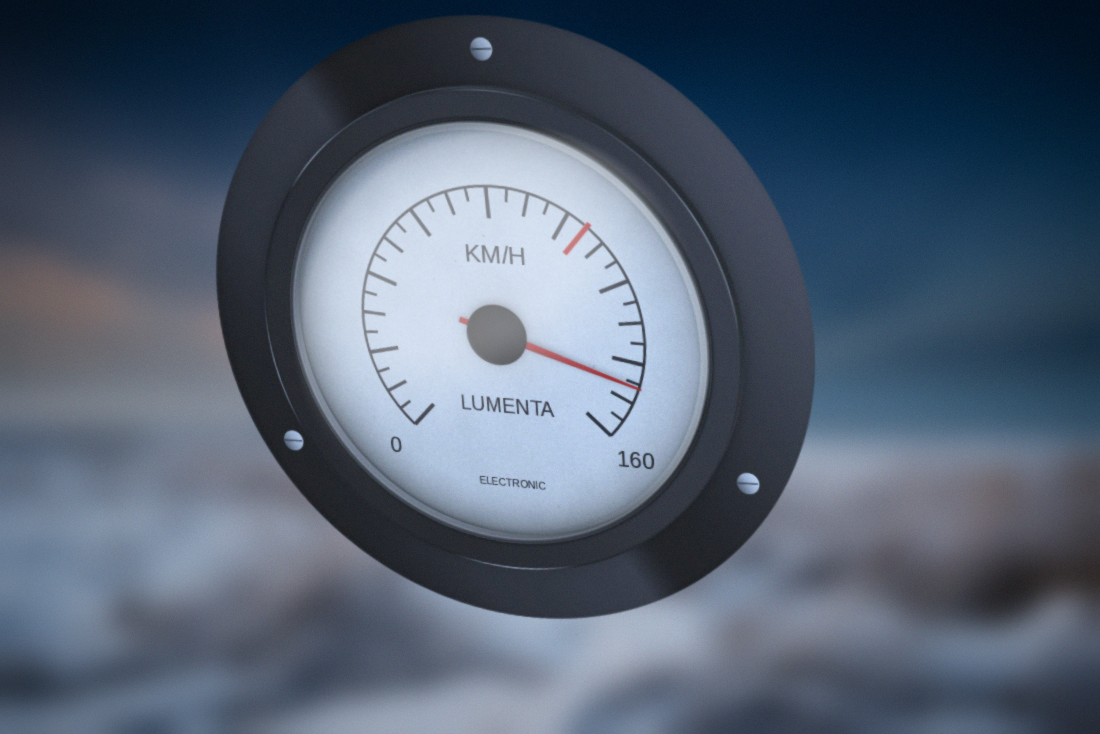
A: 145 km/h
